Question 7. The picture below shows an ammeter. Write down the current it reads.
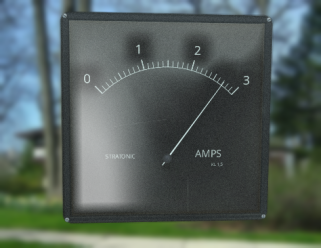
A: 2.7 A
